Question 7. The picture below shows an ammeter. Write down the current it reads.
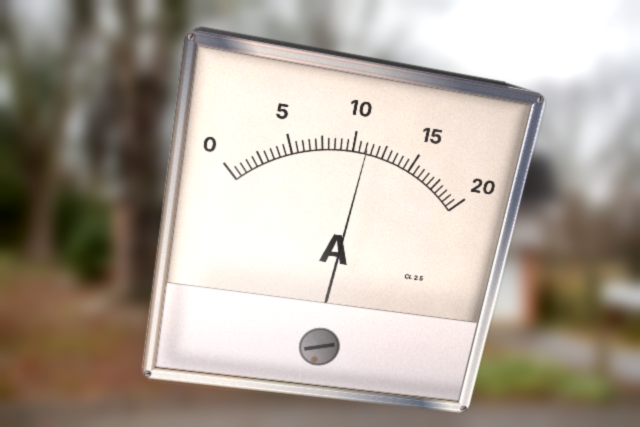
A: 11 A
